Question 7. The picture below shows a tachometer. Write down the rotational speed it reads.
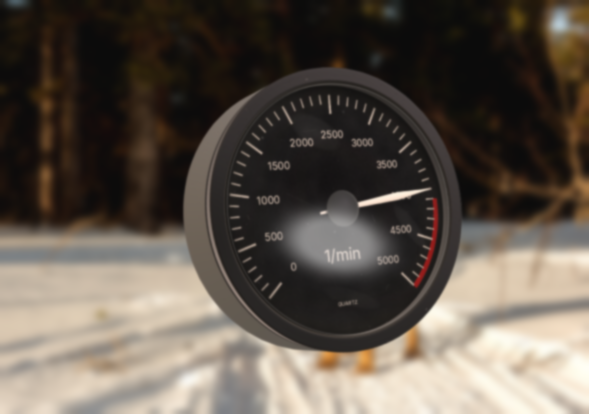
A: 4000 rpm
